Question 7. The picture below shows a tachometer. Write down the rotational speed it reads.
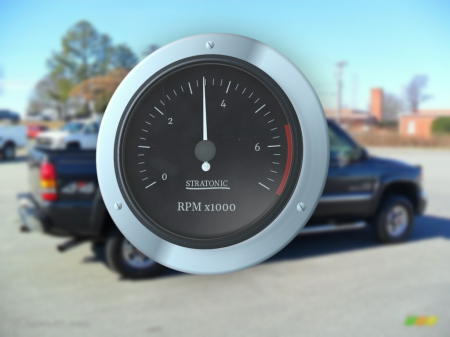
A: 3400 rpm
